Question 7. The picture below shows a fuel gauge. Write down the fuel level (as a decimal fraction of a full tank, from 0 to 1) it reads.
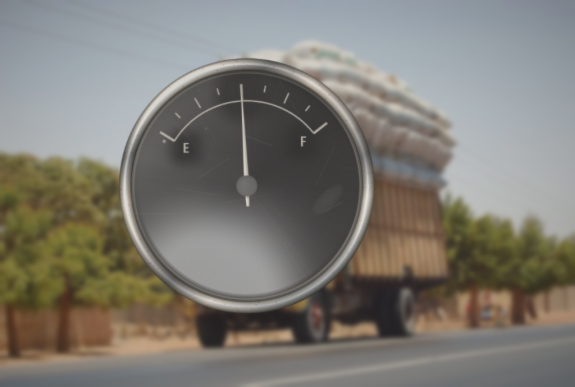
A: 0.5
